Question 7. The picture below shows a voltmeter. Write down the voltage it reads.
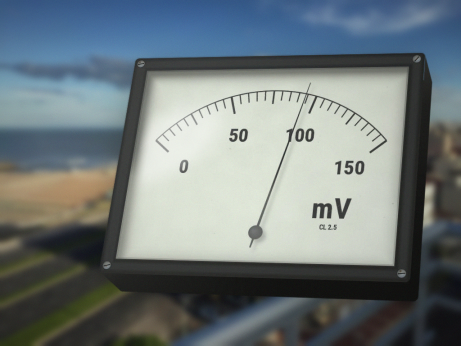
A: 95 mV
